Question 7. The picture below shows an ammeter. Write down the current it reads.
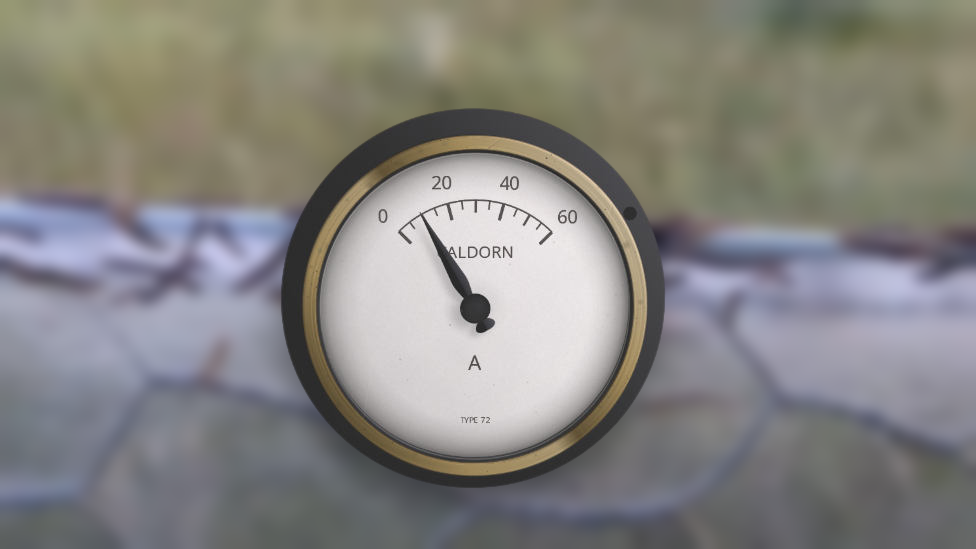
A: 10 A
